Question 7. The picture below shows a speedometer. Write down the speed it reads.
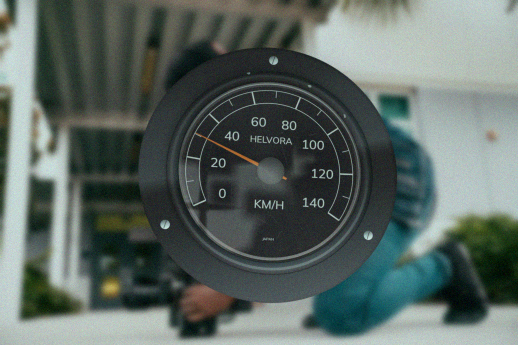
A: 30 km/h
